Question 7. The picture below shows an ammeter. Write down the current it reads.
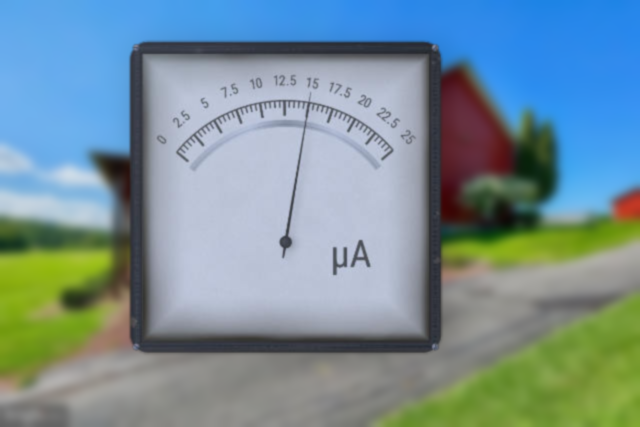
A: 15 µA
